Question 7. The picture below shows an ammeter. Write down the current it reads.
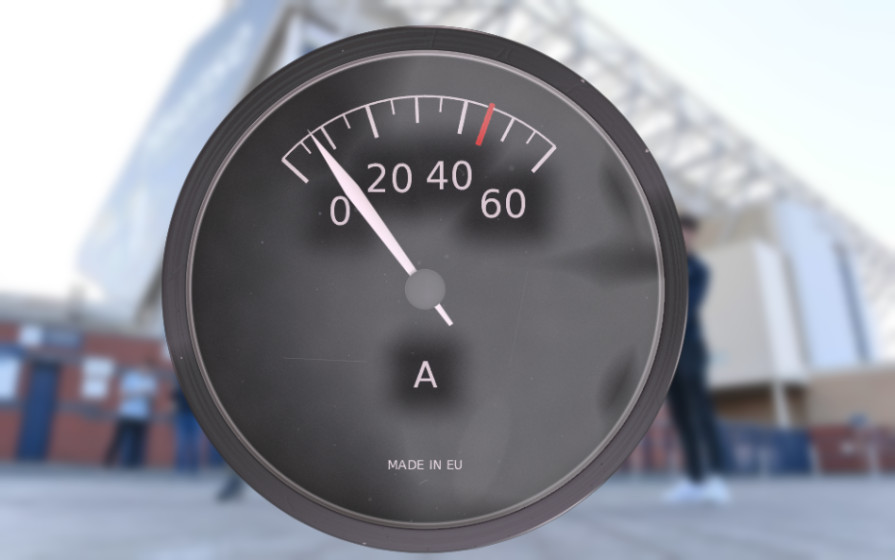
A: 7.5 A
